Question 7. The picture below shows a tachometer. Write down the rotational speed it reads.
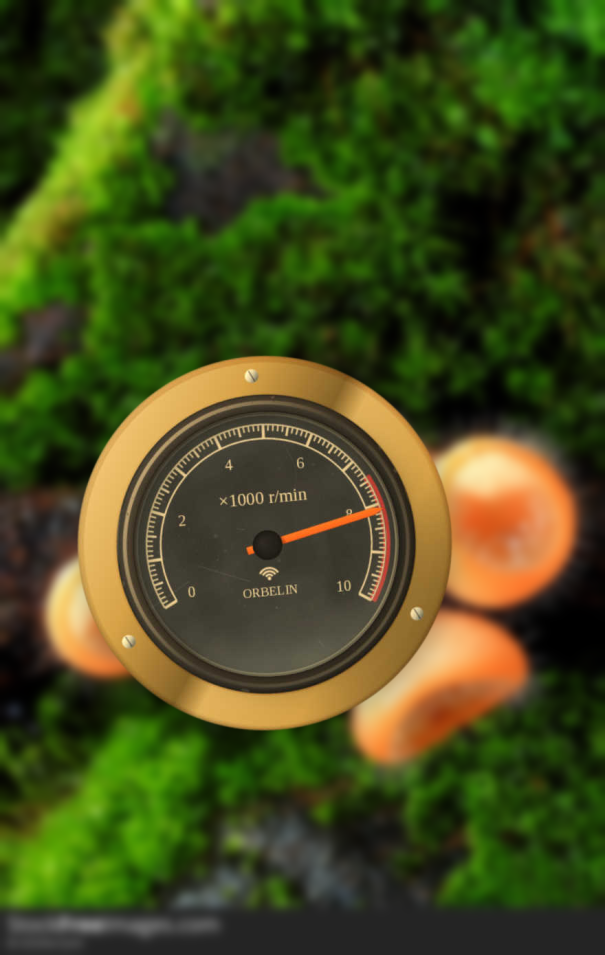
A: 8100 rpm
